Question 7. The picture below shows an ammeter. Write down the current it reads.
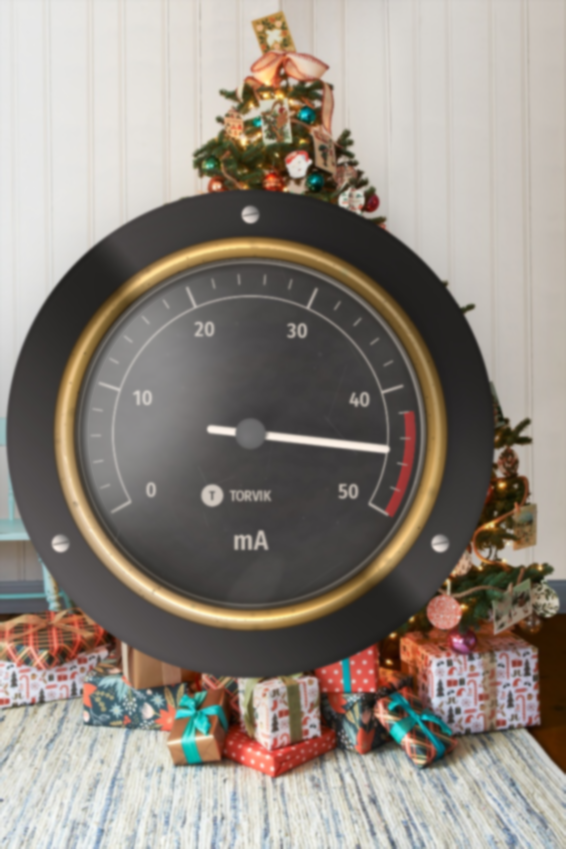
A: 45 mA
